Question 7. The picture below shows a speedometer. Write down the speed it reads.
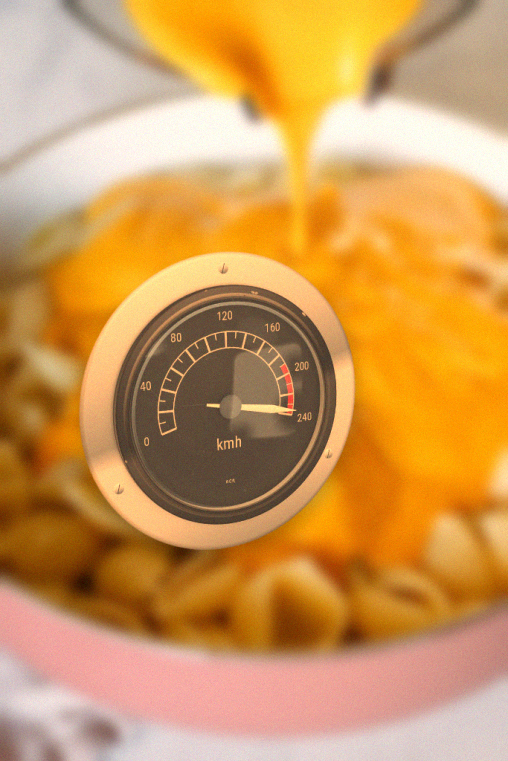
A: 235 km/h
